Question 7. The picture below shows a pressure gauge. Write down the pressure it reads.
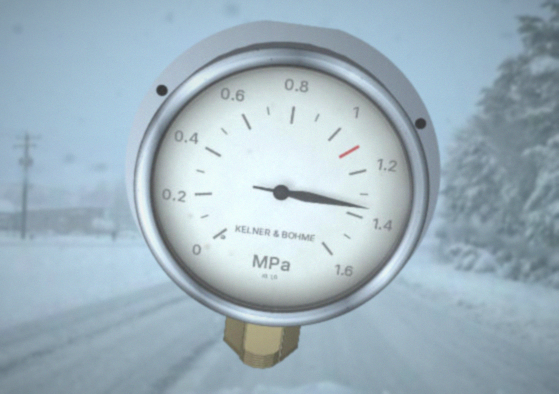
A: 1.35 MPa
